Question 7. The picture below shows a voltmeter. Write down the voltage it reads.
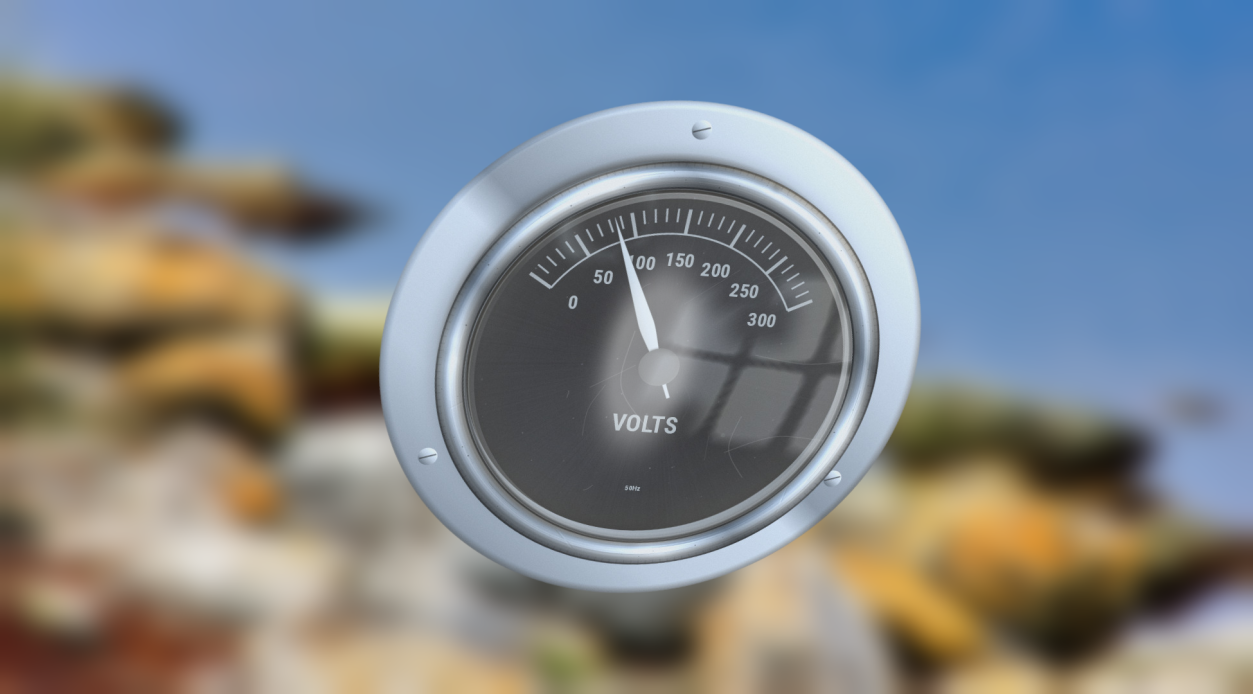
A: 85 V
